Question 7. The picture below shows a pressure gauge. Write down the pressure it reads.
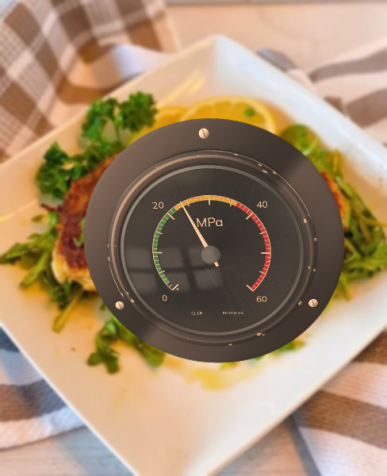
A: 24 MPa
